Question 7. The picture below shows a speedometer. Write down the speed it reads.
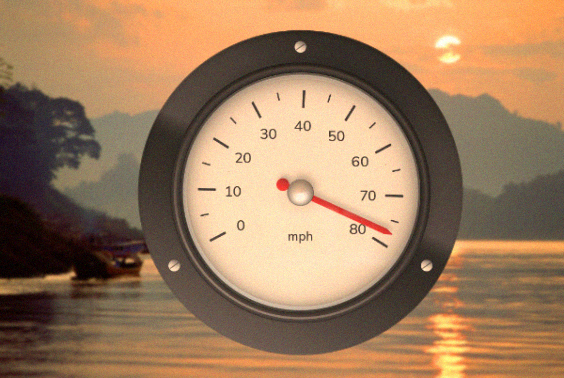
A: 77.5 mph
